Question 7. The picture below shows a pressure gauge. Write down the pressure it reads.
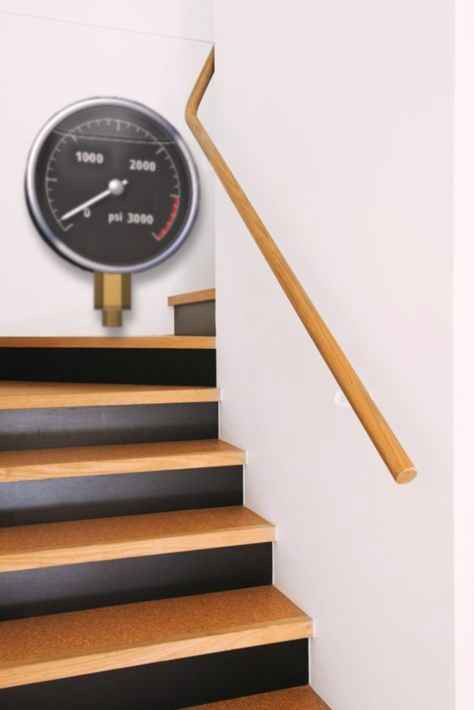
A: 100 psi
